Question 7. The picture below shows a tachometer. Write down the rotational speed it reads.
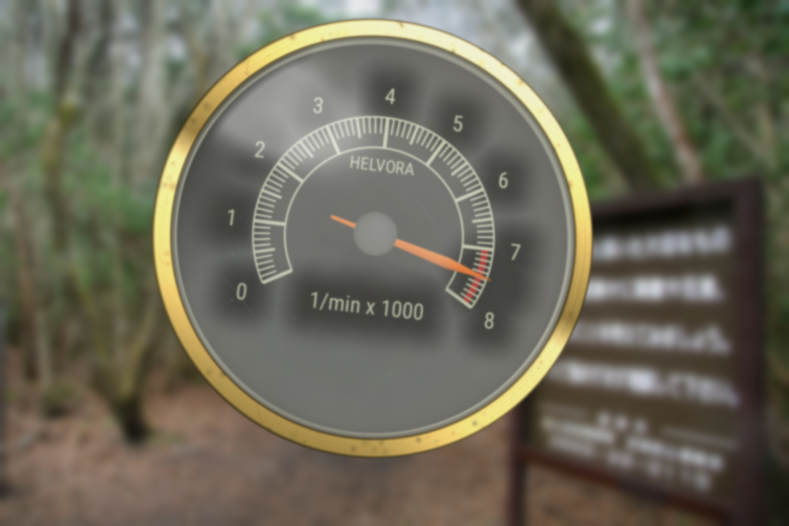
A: 7500 rpm
